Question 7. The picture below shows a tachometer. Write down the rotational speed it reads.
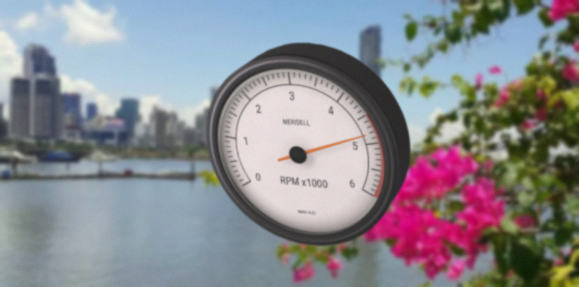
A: 4800 rpm
